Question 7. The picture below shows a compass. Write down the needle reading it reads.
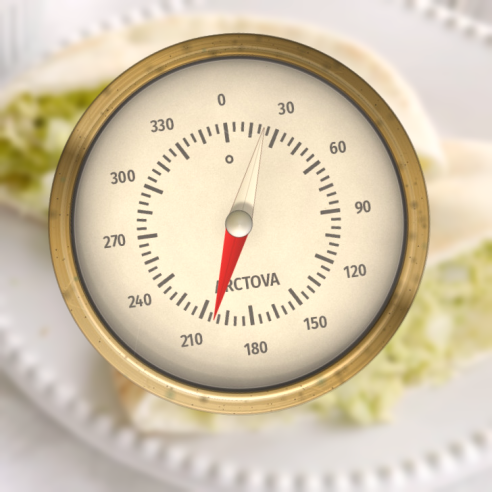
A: 202.5 °
